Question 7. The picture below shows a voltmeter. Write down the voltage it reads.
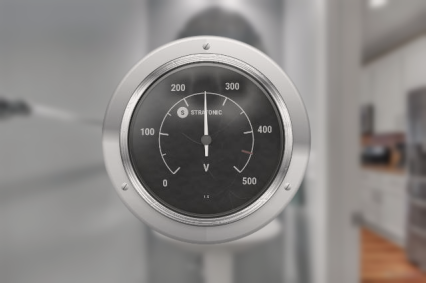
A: 250 V
